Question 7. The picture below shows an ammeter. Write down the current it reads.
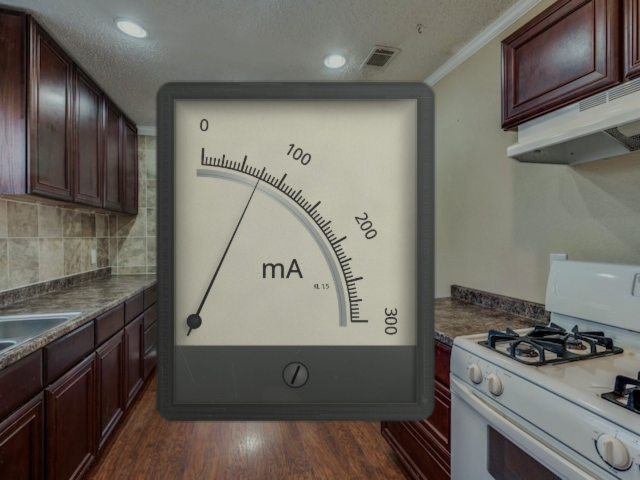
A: 75 mA
